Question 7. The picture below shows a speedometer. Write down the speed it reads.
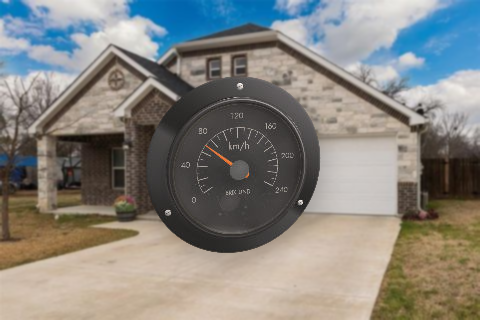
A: 70 km/h
